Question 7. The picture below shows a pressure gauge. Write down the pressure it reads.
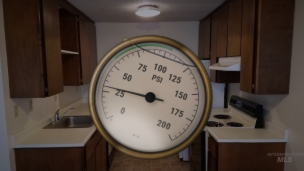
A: 30 psi
